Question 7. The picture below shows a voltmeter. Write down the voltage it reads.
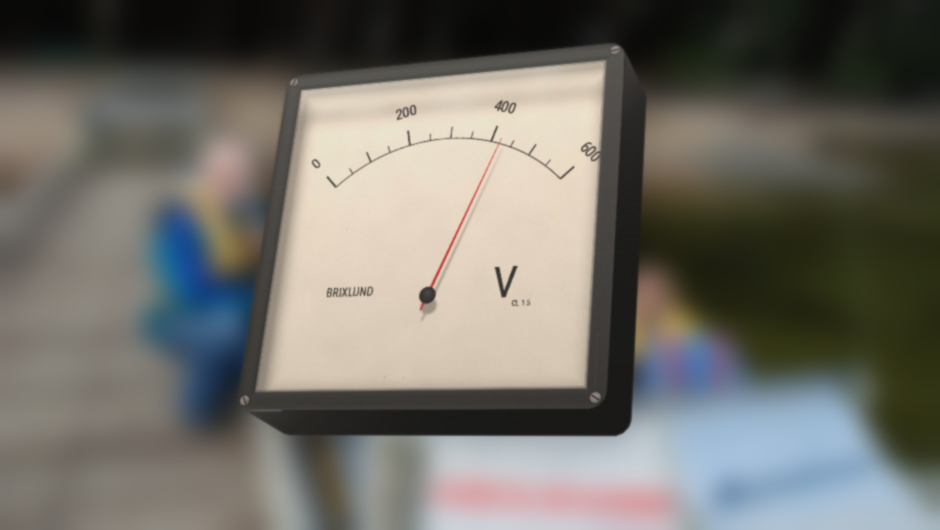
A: 425 V
